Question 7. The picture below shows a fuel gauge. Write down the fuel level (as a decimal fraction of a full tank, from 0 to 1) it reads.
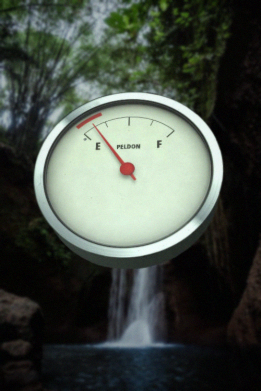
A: 0.125
